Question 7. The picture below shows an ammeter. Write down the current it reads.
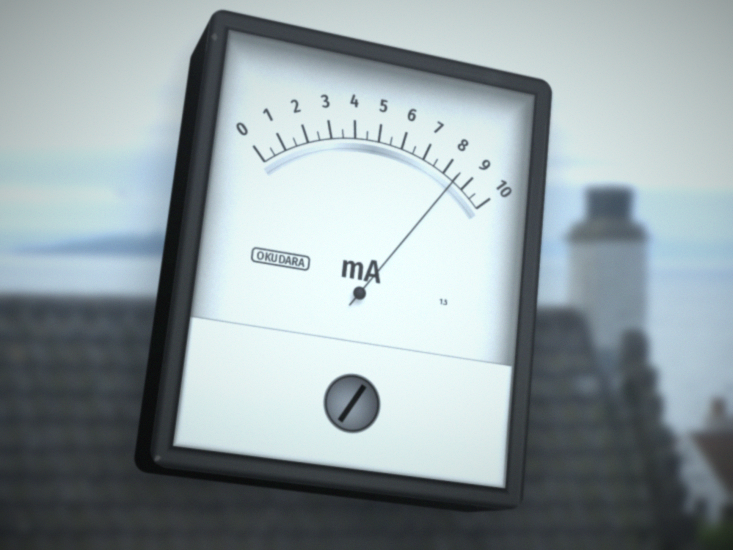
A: 8.5 mA
